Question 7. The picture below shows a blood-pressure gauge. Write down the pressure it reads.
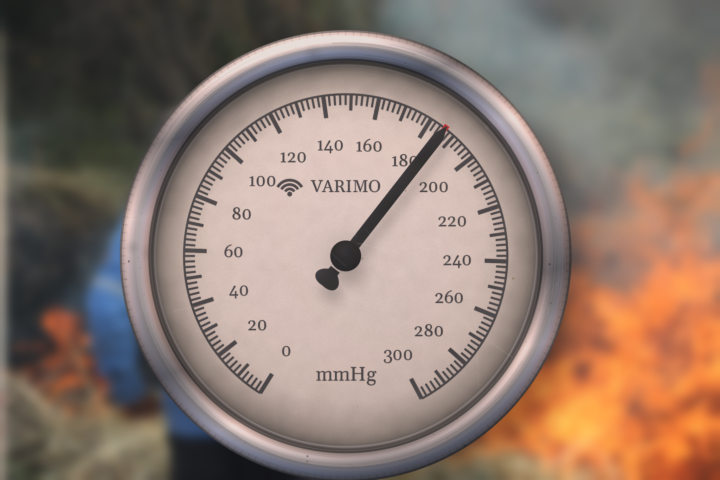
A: 186 mmHg
